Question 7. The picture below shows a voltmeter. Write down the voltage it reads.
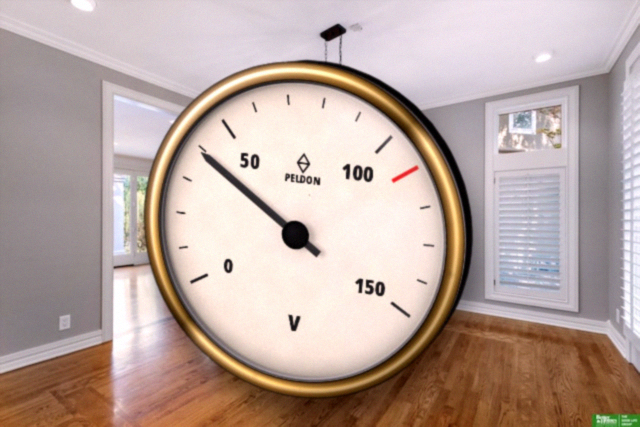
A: 40 V
